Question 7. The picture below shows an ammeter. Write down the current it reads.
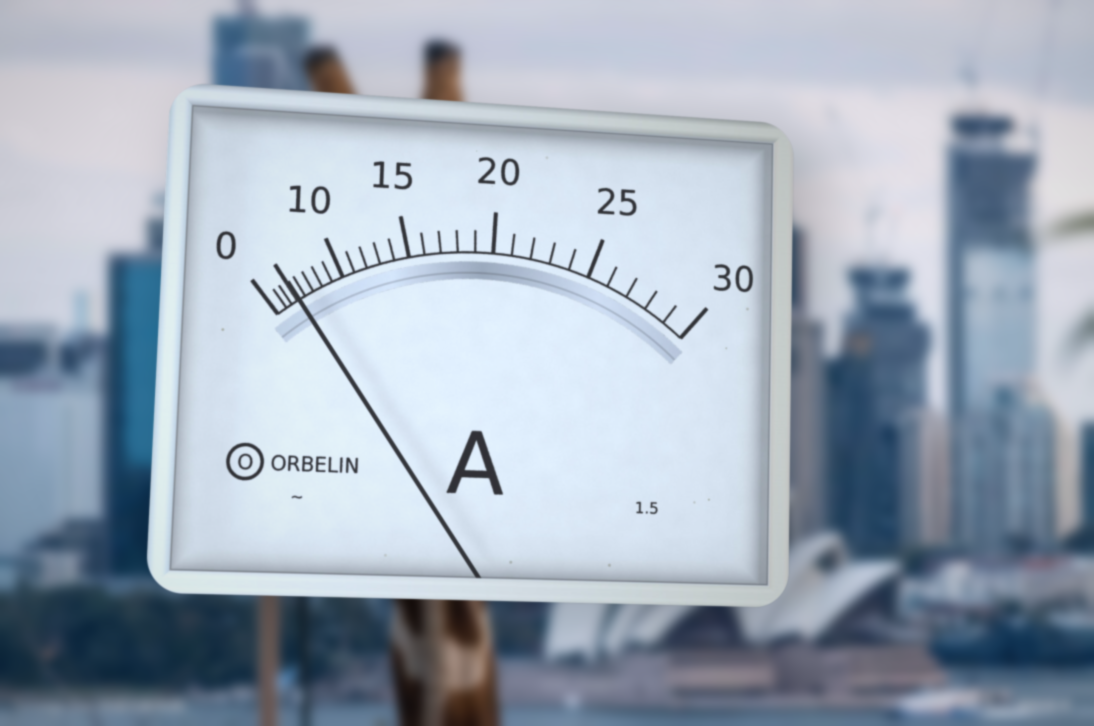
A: 5 A
